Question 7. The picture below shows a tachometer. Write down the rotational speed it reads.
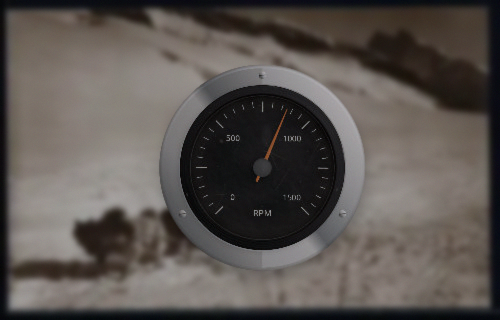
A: 875 rpm
